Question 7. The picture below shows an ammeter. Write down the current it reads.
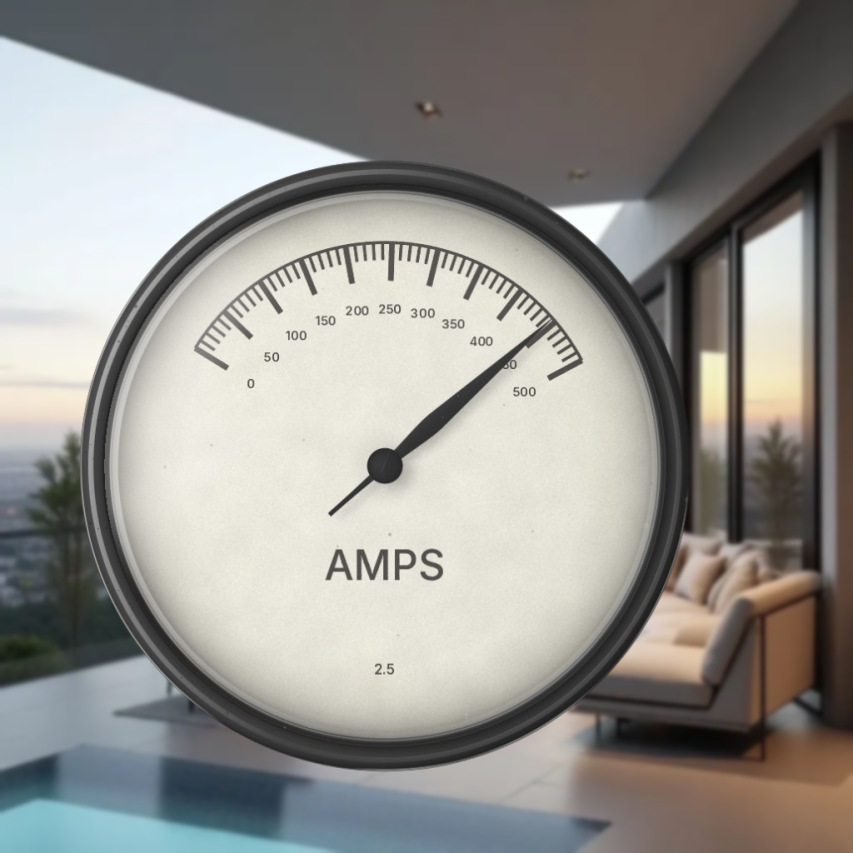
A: 445 A
